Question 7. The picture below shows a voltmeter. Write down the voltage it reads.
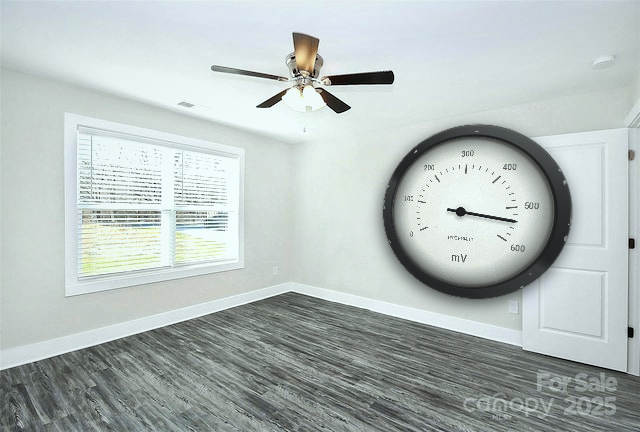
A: 540 mV
